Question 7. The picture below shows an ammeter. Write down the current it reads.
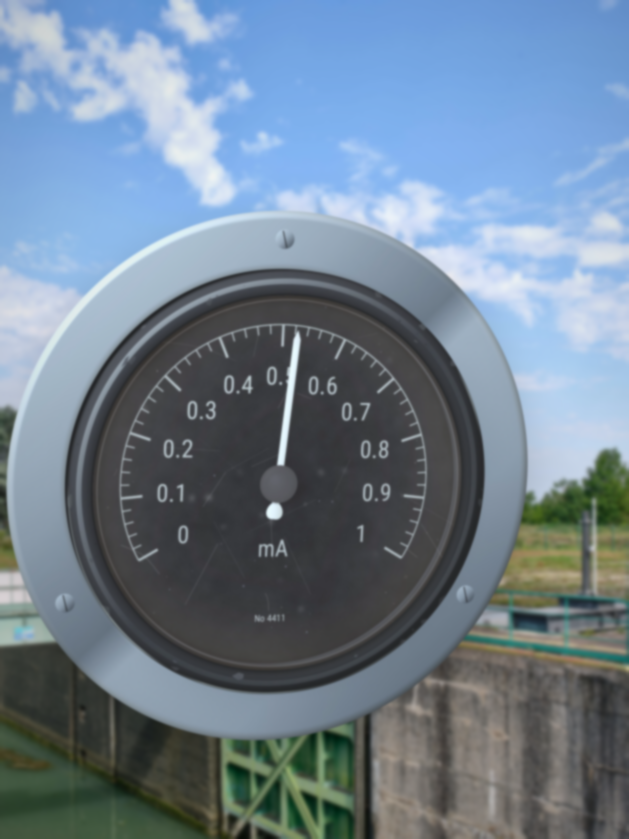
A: 0.52 mA
